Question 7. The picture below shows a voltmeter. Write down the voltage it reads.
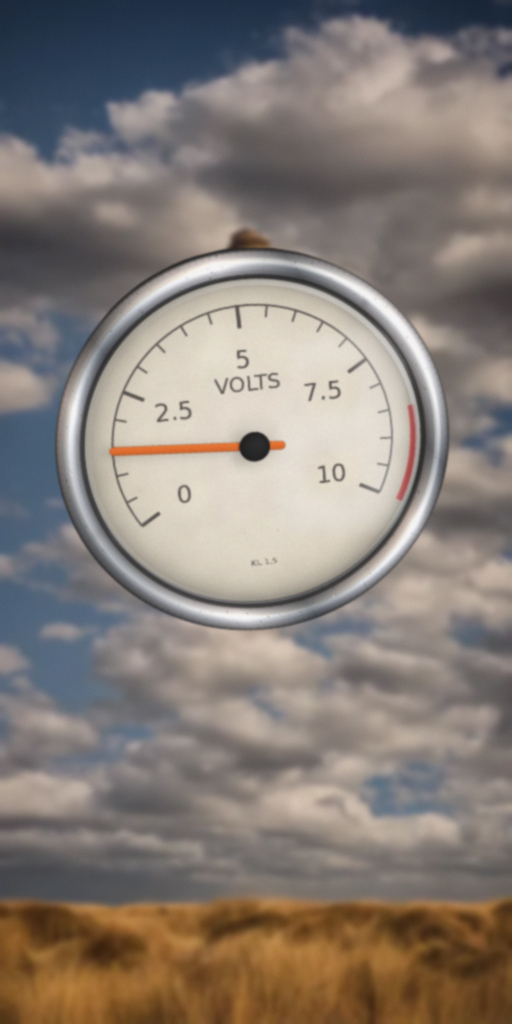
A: 1.5 V
